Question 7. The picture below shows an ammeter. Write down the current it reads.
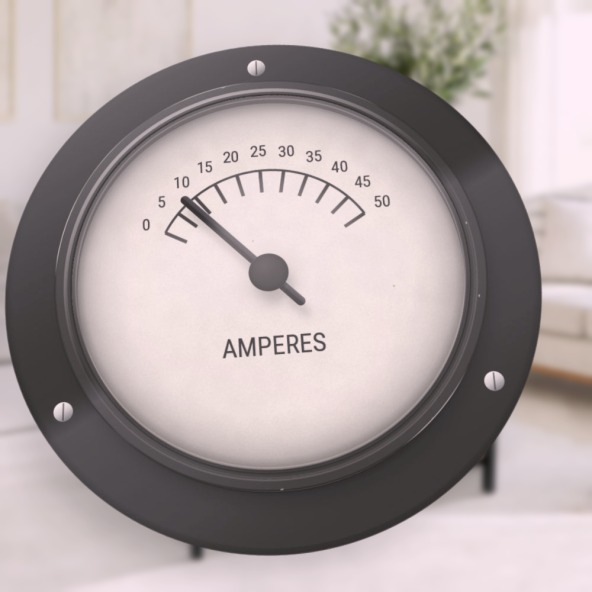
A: 7.5 A
